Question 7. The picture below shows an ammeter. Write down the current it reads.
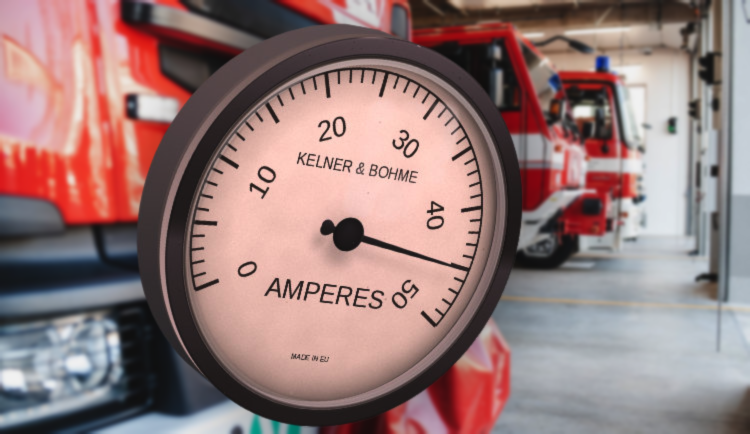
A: 45 A
